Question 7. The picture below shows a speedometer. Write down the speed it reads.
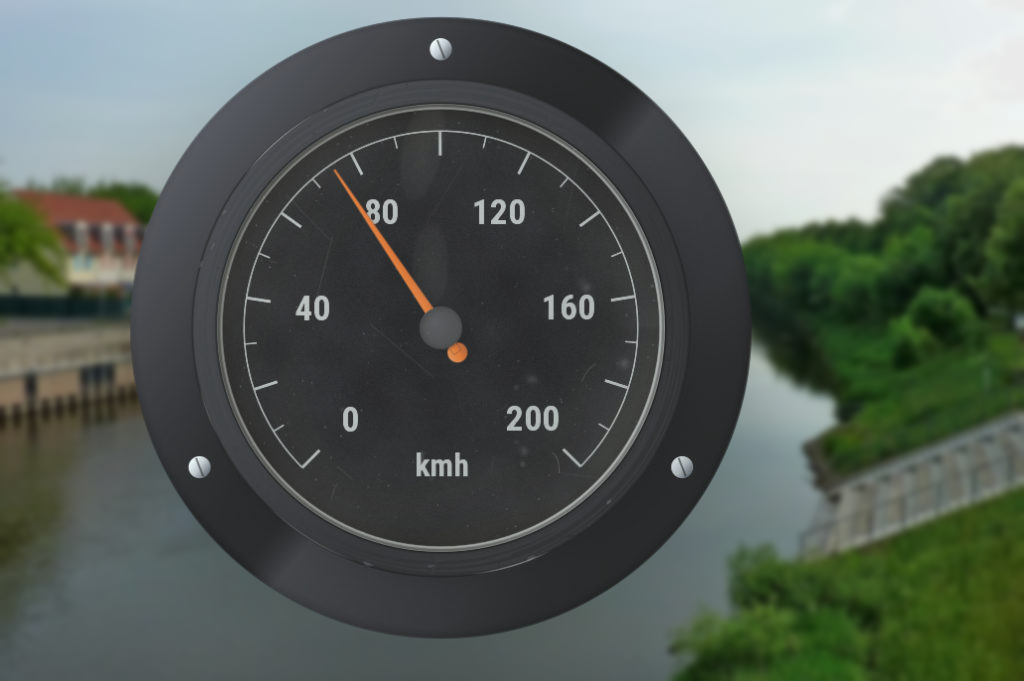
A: 75 km/h
